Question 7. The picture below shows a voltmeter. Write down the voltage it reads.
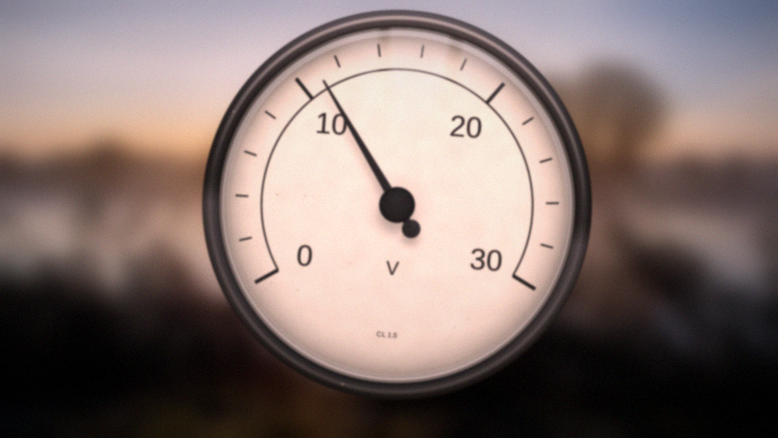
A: 11 V
